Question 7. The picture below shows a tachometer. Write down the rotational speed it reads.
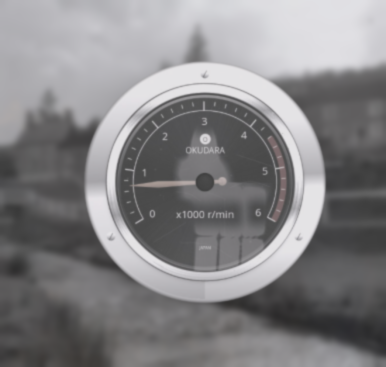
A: 700 rpm
